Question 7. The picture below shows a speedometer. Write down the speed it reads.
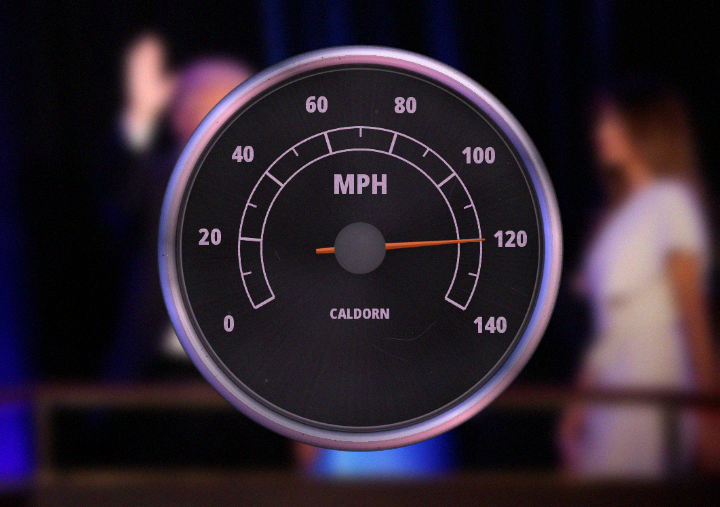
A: 120 mph
